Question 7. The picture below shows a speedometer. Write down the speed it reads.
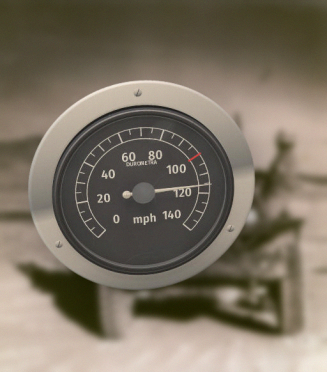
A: 115 mph
